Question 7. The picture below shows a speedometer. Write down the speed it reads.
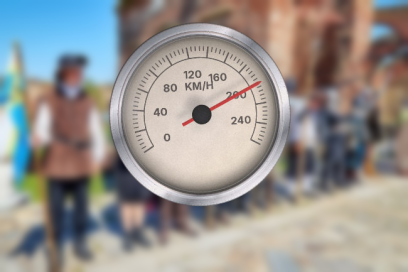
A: 200 km/h
